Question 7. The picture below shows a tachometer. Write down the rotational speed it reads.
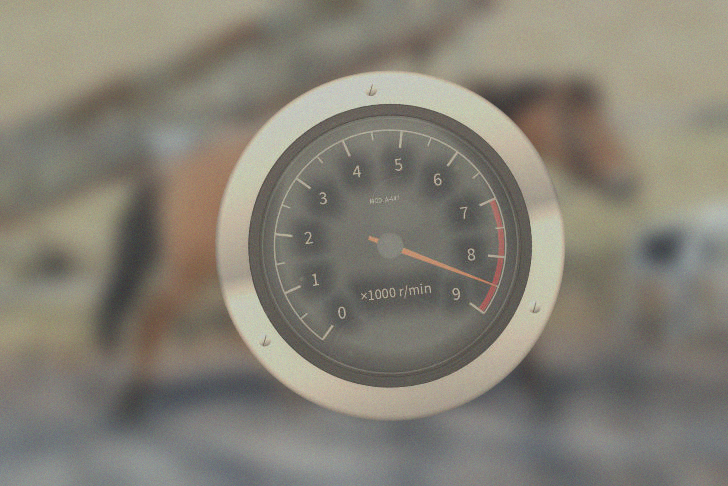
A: 8500 rpm
